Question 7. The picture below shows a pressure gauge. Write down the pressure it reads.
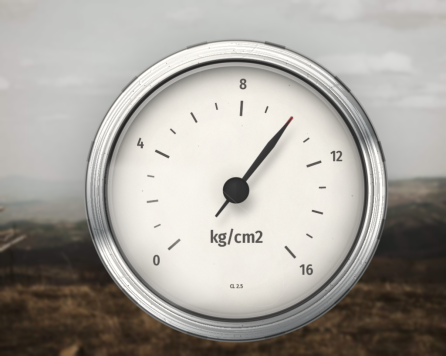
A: 10 kg/cm²
